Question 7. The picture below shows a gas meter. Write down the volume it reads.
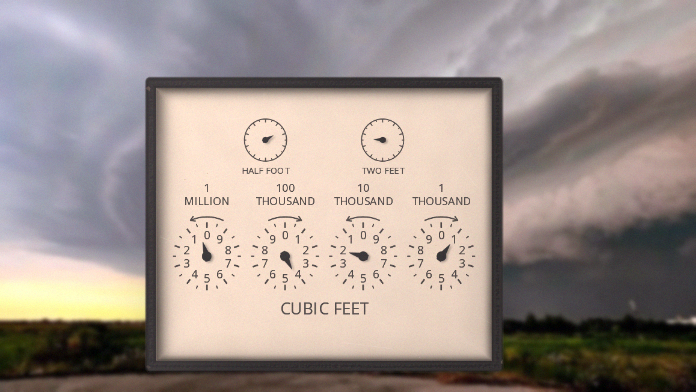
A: 42100 ft³
